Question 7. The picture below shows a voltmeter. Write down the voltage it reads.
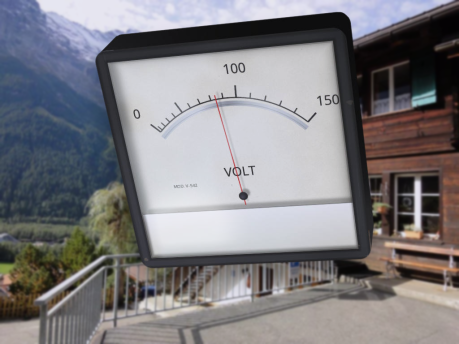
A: 85 V
